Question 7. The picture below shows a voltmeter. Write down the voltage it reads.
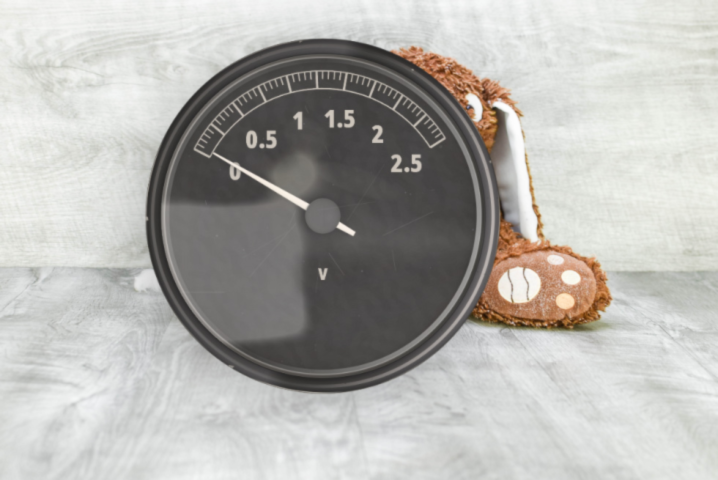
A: 0.05 V
